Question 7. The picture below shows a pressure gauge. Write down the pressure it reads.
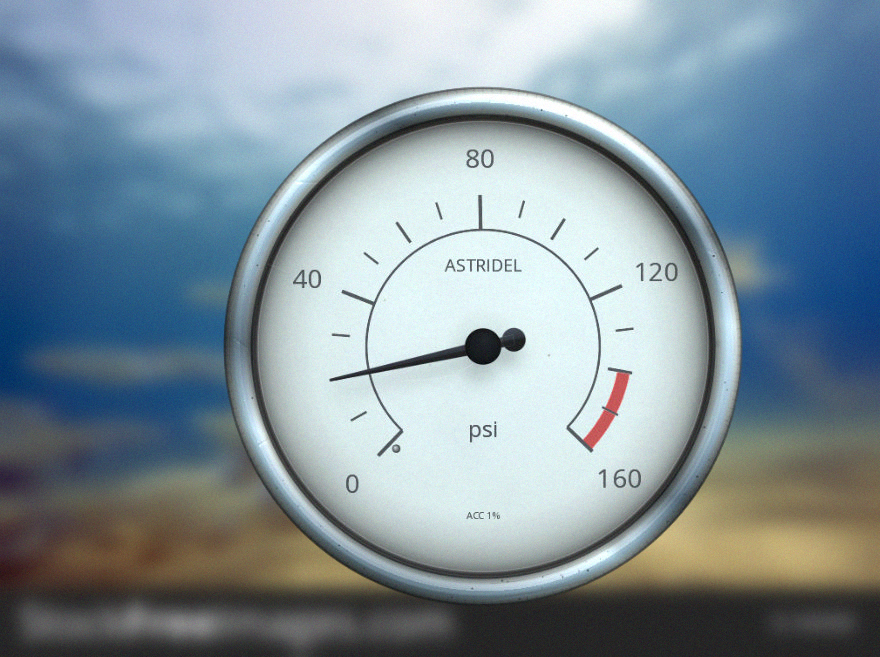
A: 20 psi
